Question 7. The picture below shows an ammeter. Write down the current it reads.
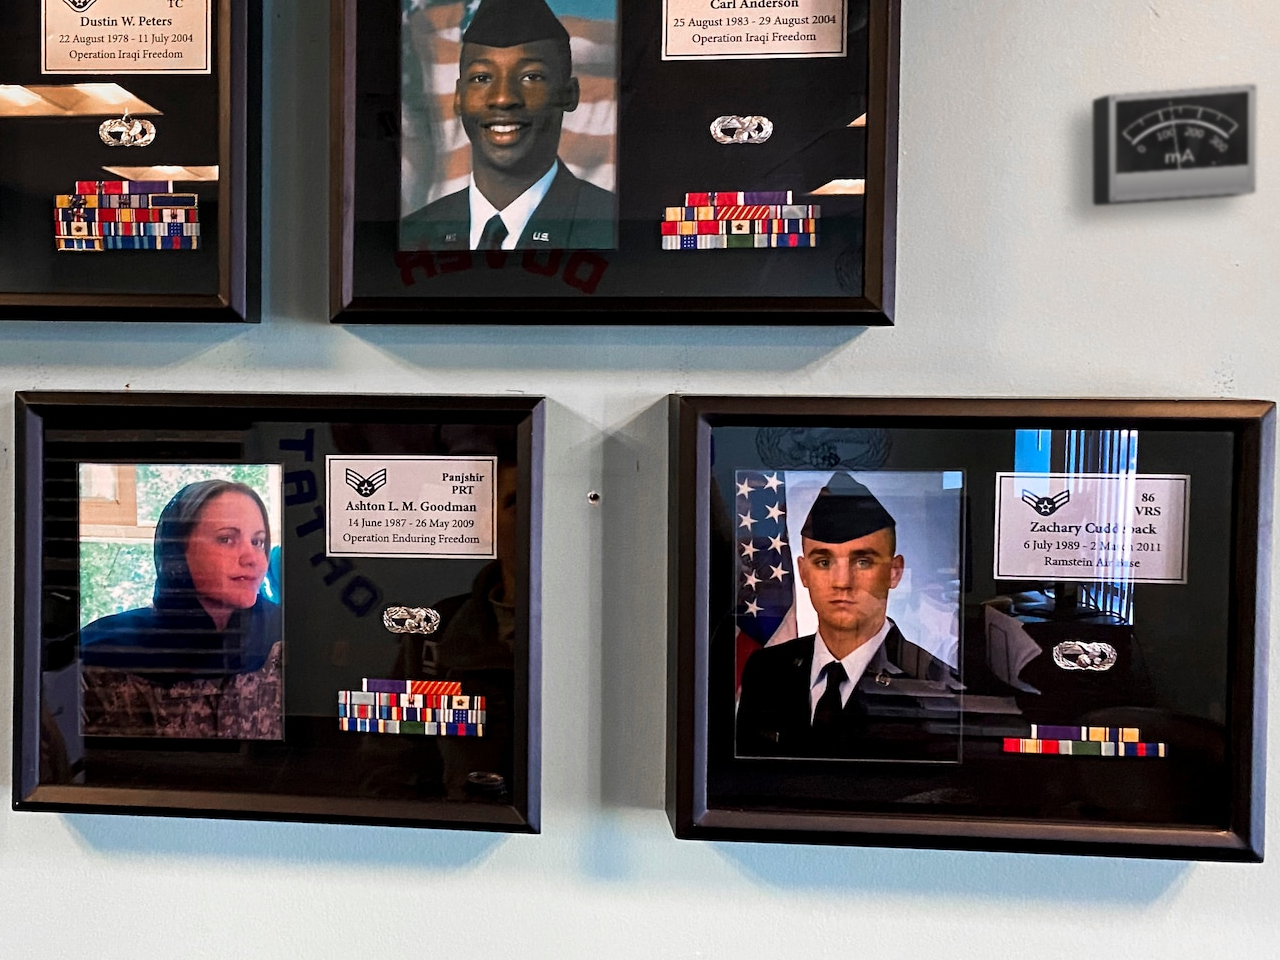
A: 125 mA
